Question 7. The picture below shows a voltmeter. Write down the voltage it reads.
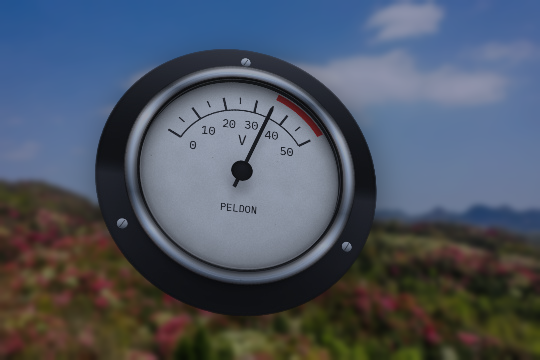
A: 35 V
